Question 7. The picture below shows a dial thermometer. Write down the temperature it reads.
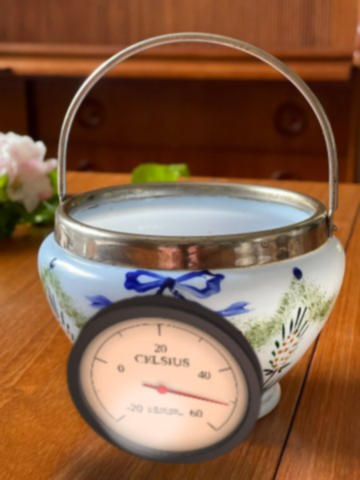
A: 50 °C
